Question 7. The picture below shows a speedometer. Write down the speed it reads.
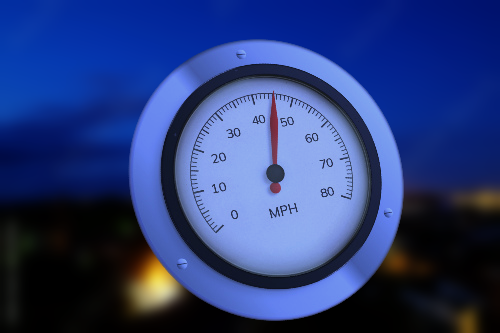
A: 45 mph
